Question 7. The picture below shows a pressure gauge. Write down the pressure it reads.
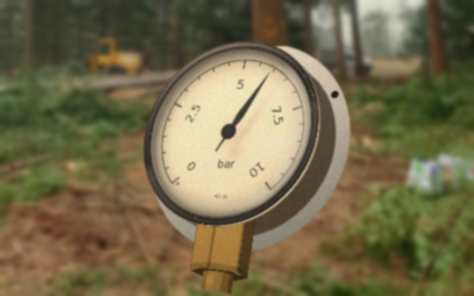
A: 6 bar
